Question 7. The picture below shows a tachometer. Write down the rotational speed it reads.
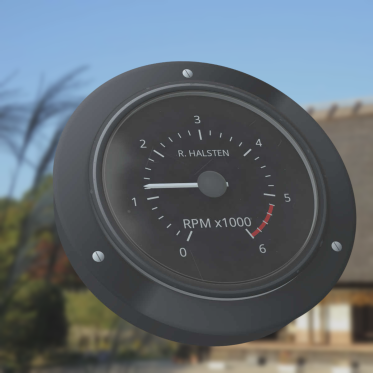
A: 1200 rpm
